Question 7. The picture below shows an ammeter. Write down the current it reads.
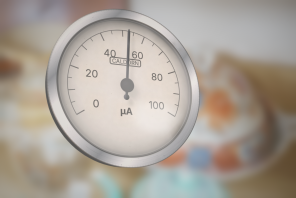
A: 52.5 µA
